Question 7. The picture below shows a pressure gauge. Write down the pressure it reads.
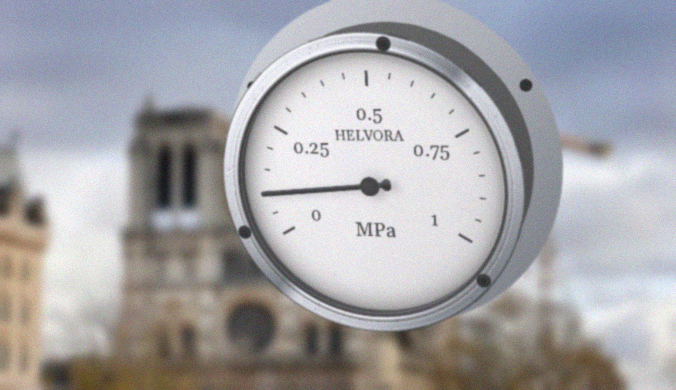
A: 0.1 MPa
